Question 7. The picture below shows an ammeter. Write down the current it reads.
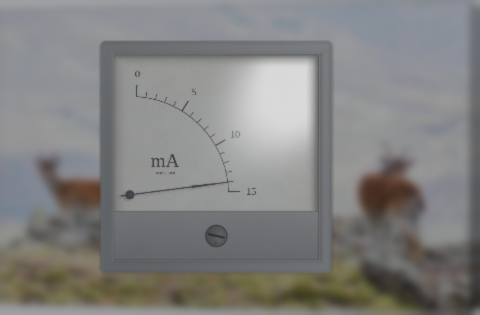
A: 14 mA
